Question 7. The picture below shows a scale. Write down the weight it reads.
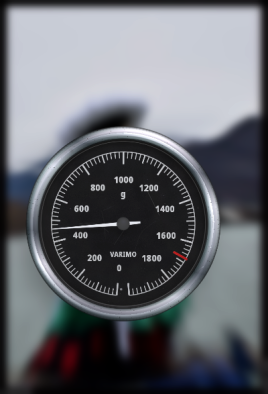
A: 460 g
